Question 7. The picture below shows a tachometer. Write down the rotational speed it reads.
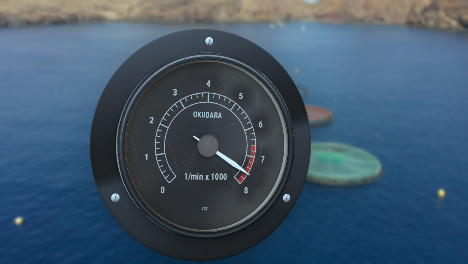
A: 7600 rpm
